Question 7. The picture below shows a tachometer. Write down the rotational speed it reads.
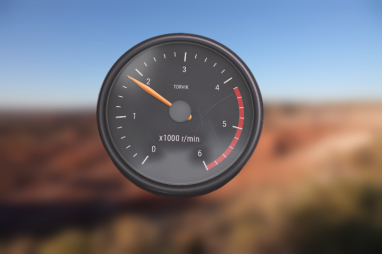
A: 1800 rpm
